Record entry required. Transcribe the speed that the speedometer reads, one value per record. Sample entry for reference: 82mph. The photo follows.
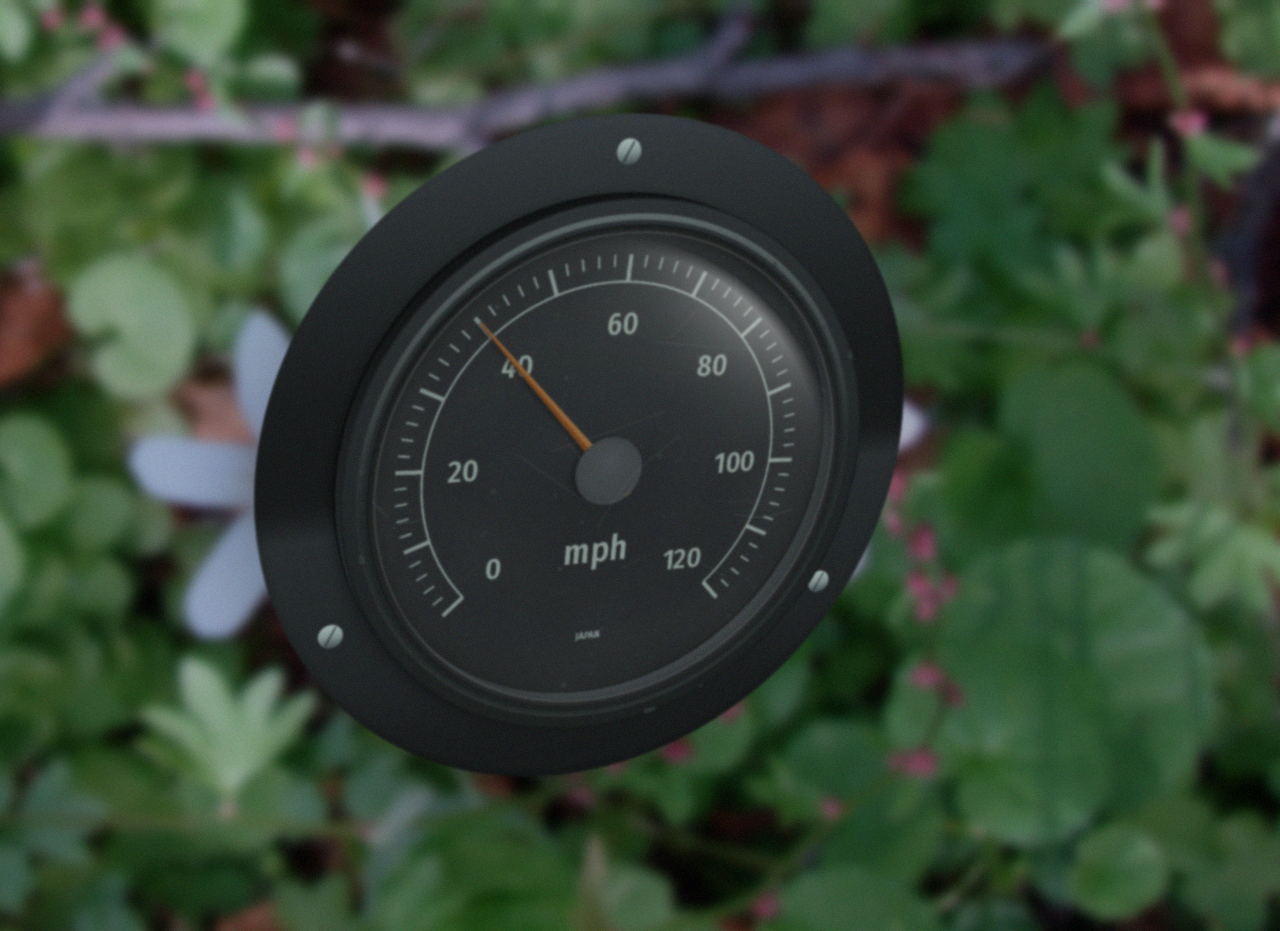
40mph
